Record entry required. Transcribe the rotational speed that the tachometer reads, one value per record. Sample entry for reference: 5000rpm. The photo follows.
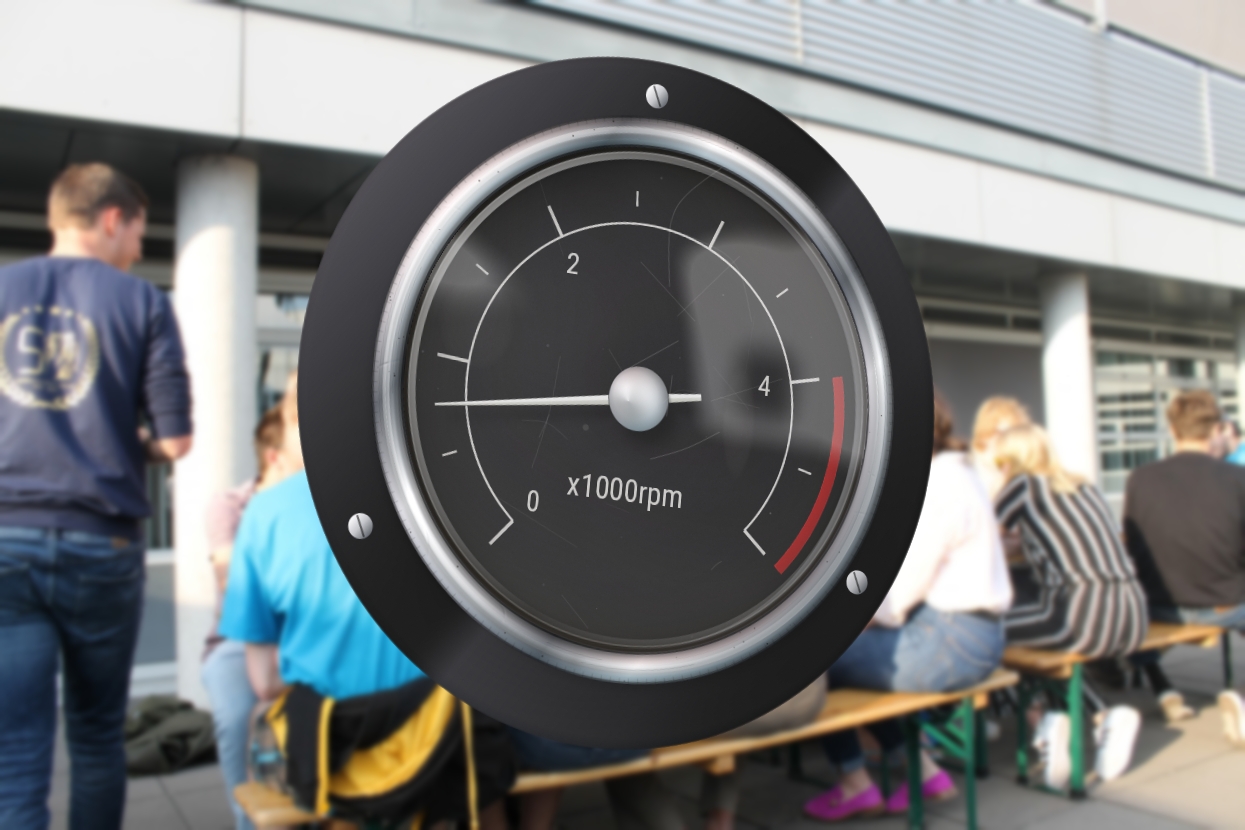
750rpm
